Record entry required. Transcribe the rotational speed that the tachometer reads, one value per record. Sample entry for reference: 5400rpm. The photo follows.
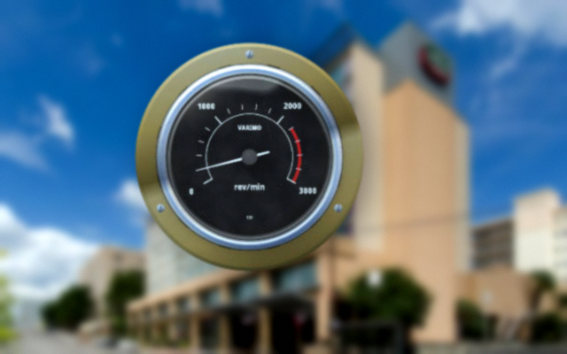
200rpm
